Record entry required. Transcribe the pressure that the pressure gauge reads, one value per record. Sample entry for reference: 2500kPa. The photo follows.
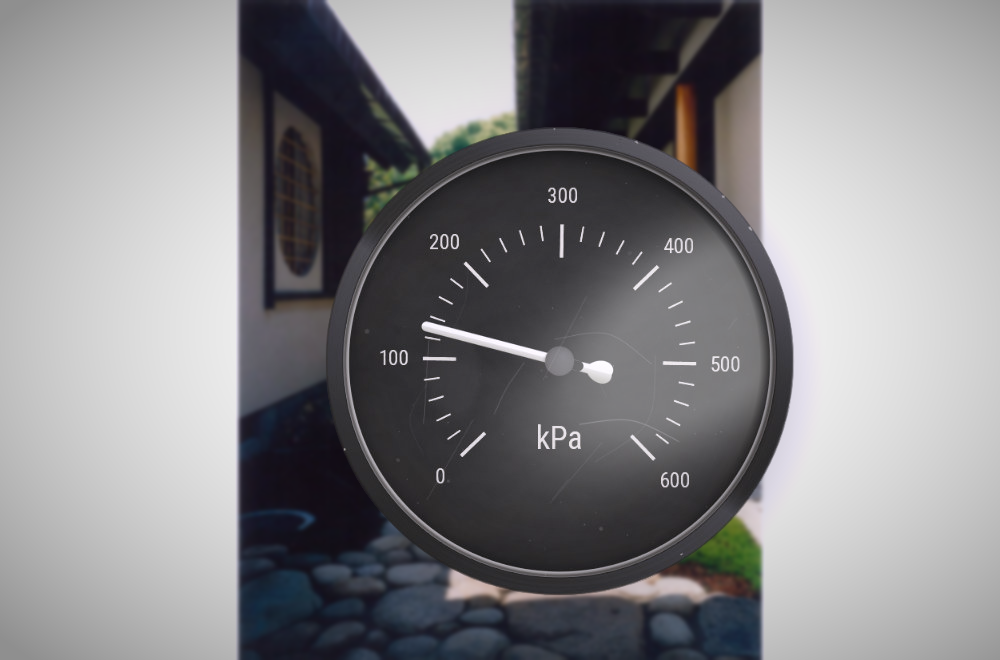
130kPa
